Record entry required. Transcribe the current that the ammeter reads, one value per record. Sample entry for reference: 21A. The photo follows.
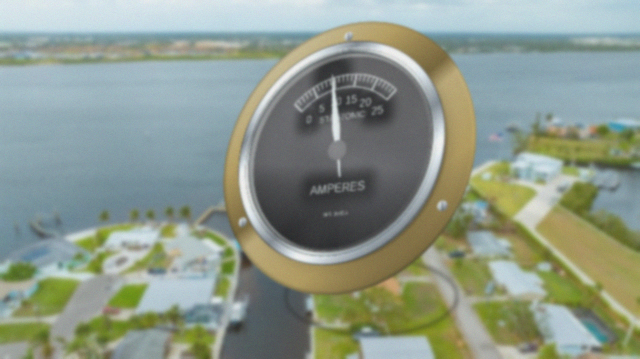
10A
